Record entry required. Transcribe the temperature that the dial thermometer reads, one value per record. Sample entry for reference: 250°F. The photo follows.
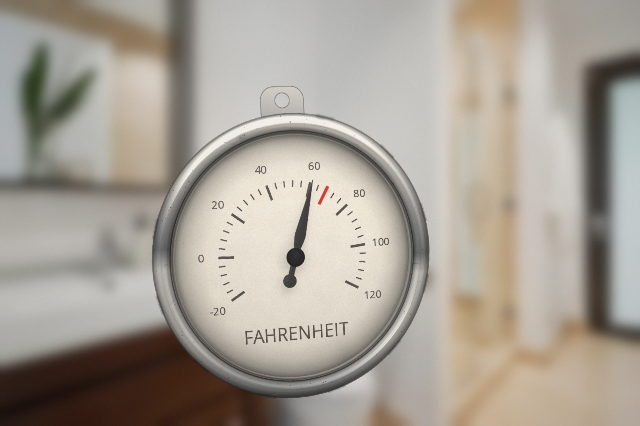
60°F
